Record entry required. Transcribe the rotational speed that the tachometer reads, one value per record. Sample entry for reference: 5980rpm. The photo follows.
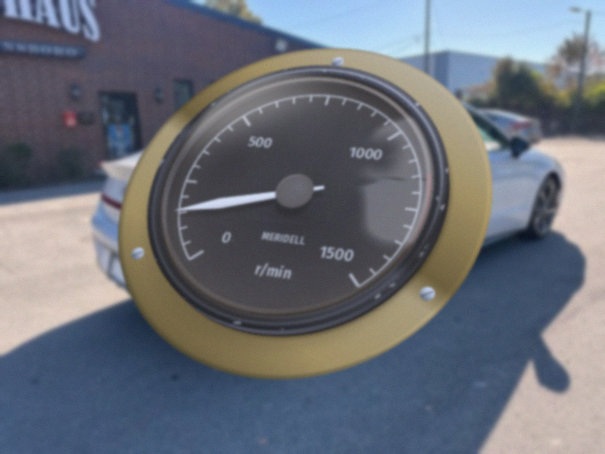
150rpm
